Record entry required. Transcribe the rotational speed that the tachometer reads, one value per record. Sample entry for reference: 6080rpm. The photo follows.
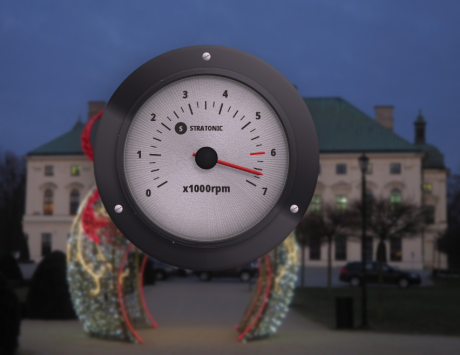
6625rpm
